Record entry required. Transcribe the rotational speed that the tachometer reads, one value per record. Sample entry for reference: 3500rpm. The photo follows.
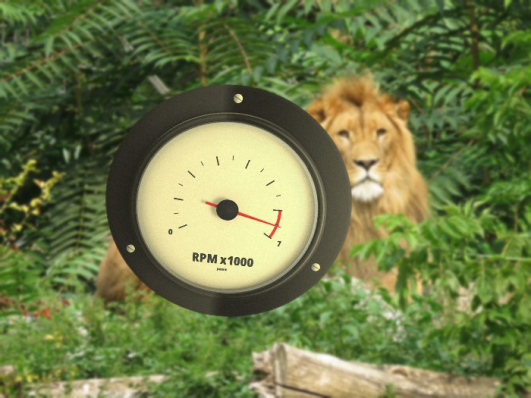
6500rpm
